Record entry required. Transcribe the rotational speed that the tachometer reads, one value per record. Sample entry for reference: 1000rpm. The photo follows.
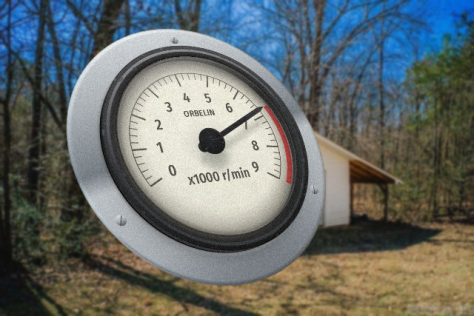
6800rpm
